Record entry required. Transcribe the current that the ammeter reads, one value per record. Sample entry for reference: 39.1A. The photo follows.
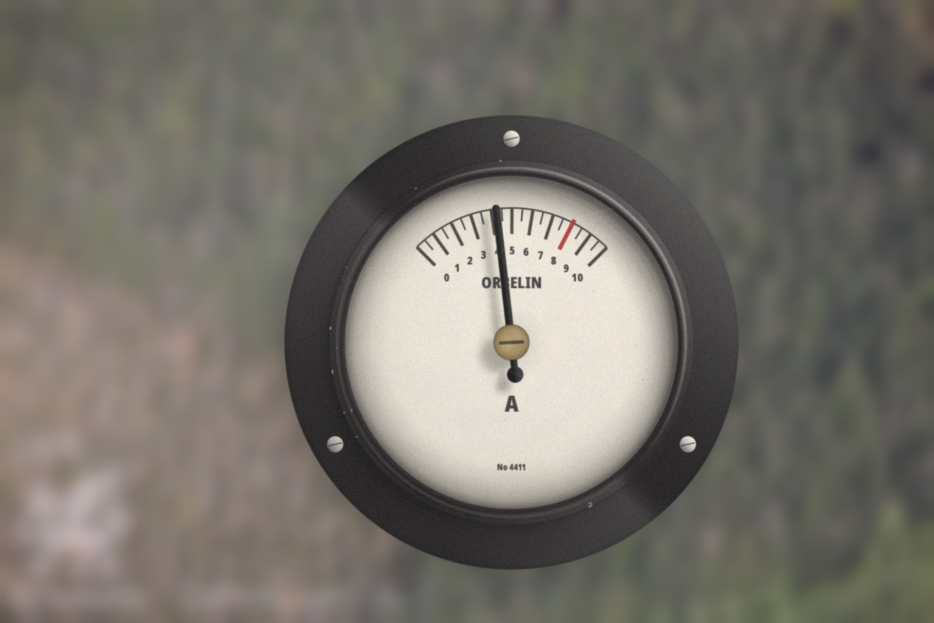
4.25A
